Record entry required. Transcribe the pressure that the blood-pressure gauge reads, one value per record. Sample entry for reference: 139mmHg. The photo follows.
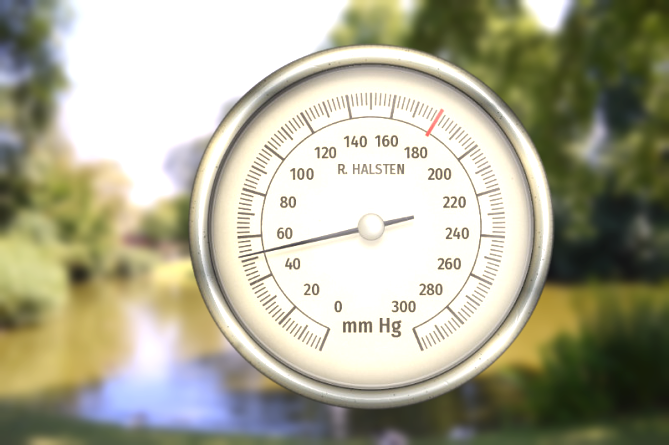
52mmHg
